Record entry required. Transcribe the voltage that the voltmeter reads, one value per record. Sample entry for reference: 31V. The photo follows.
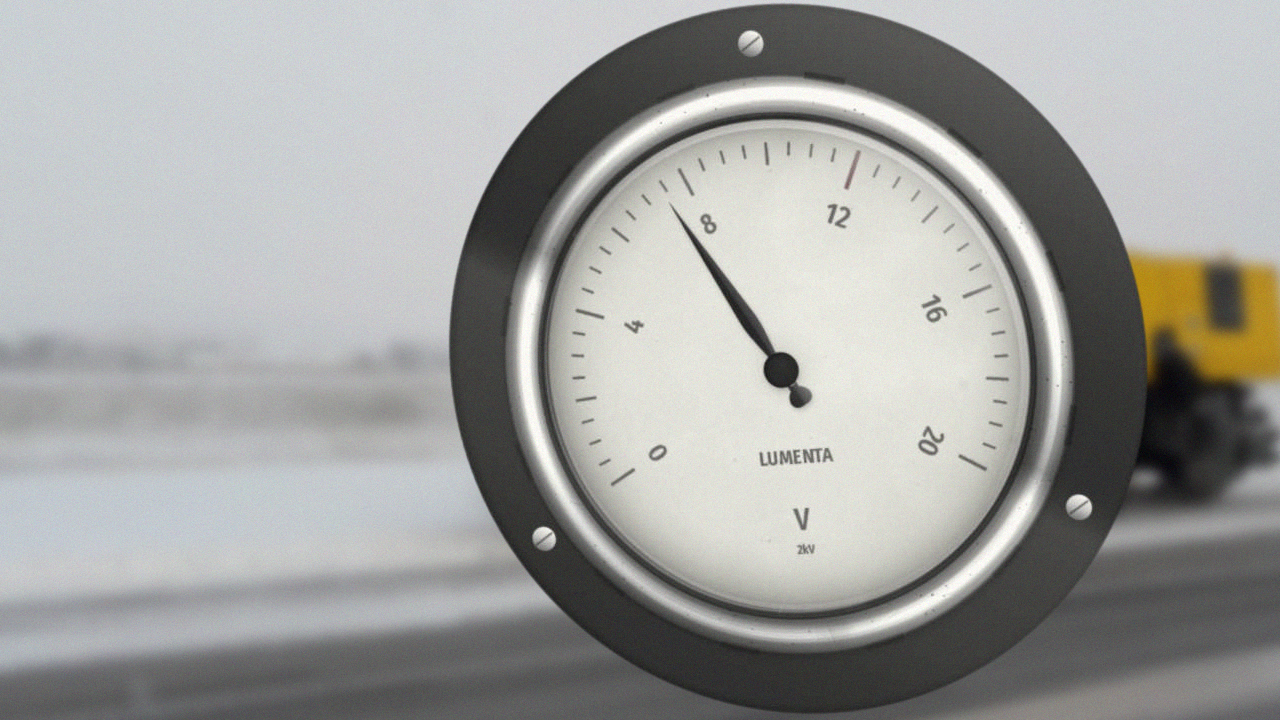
7.5V
